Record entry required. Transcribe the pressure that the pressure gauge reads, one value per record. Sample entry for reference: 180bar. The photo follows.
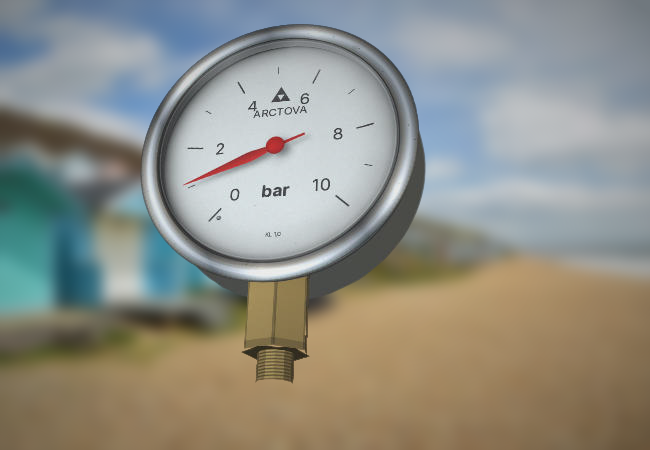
1bar
